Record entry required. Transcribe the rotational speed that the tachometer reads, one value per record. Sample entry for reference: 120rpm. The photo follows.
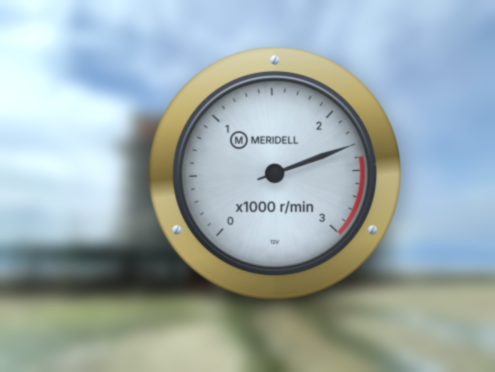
2300rpm
